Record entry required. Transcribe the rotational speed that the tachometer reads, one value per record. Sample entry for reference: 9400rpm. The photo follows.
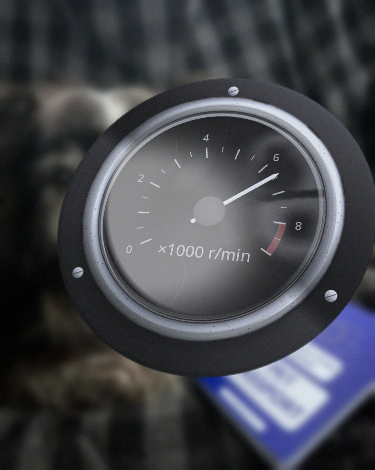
6500rpm
